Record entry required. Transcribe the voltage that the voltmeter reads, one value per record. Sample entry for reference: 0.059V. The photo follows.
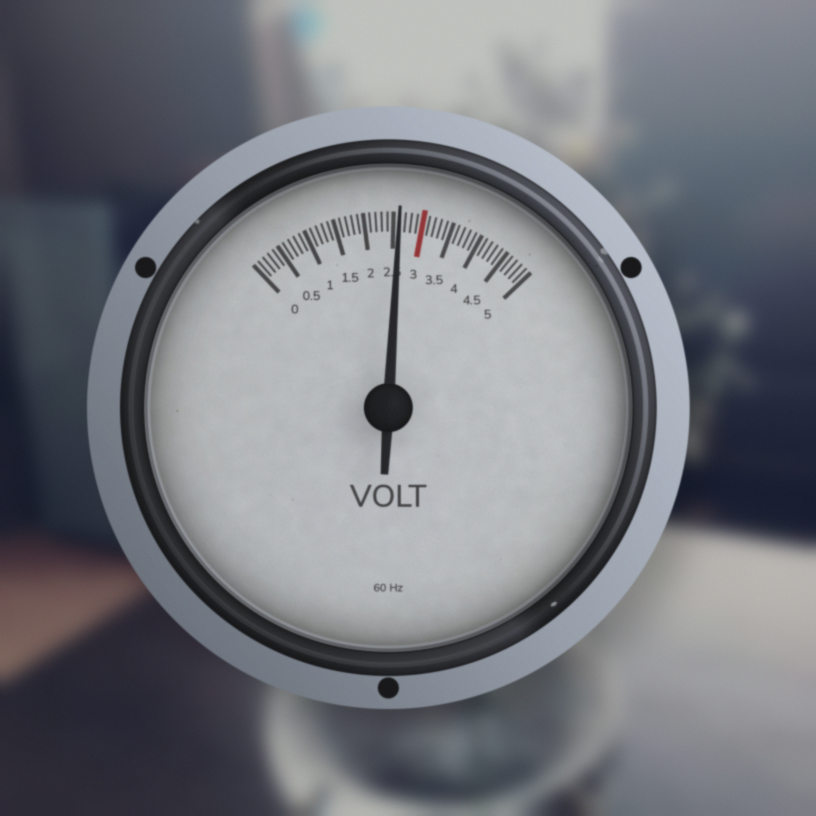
2.6V
